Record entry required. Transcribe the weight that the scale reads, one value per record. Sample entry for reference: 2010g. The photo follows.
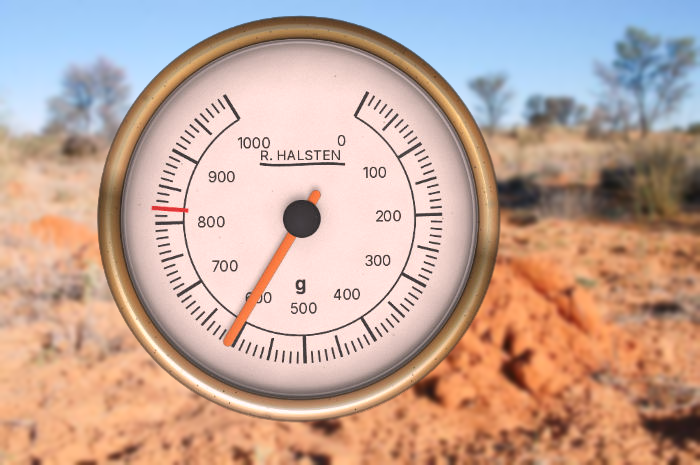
610g
